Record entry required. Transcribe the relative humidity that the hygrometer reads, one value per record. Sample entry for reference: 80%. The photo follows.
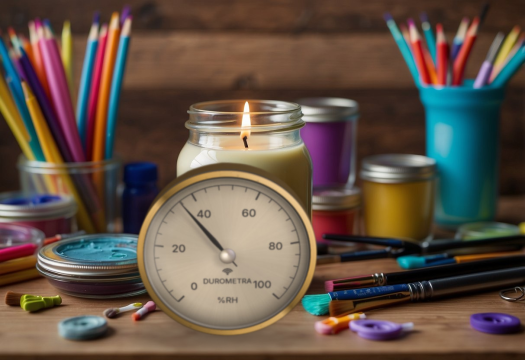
36%
